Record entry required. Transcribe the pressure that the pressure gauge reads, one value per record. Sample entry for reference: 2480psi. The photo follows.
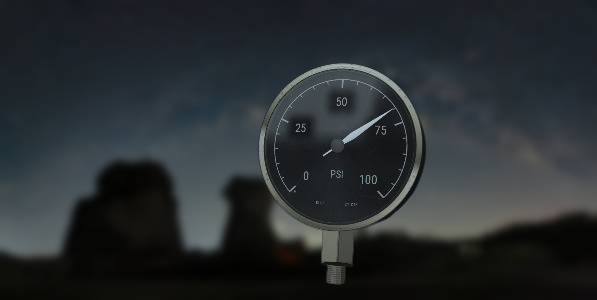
70psi
